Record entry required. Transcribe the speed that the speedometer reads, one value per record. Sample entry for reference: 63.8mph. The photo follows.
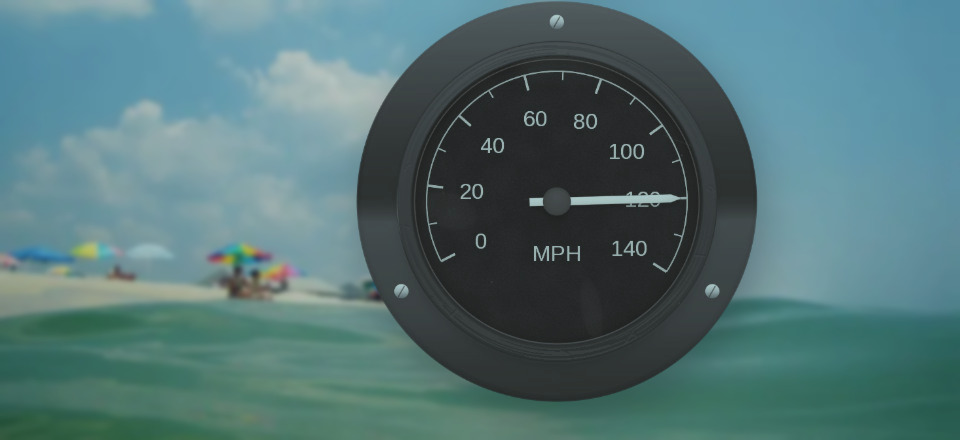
120mph
